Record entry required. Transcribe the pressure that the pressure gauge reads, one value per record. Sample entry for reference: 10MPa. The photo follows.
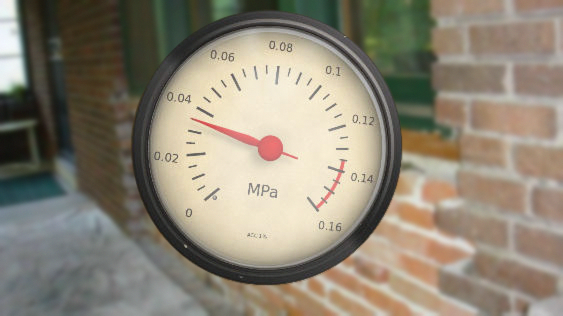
0.035MPa
